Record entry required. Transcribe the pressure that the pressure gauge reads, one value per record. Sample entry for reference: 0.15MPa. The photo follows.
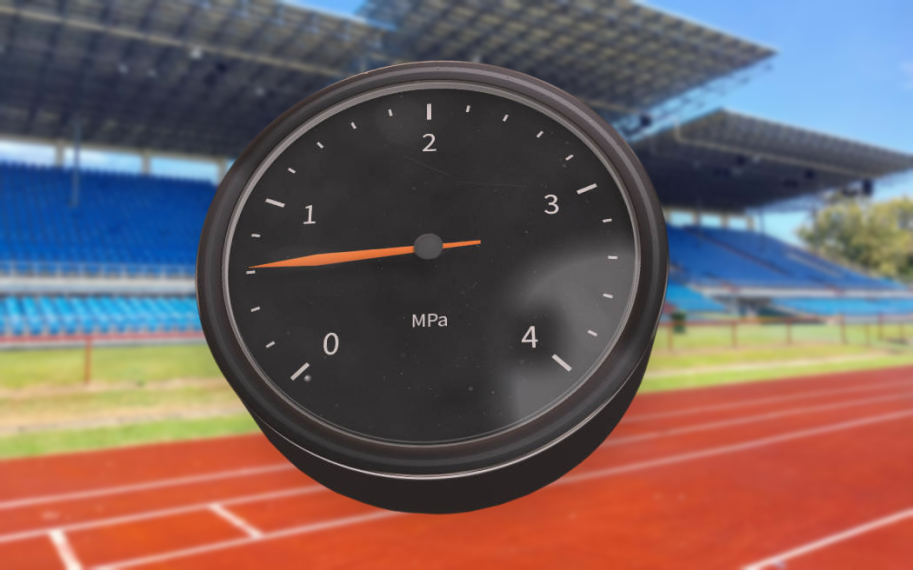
0.6MPa
